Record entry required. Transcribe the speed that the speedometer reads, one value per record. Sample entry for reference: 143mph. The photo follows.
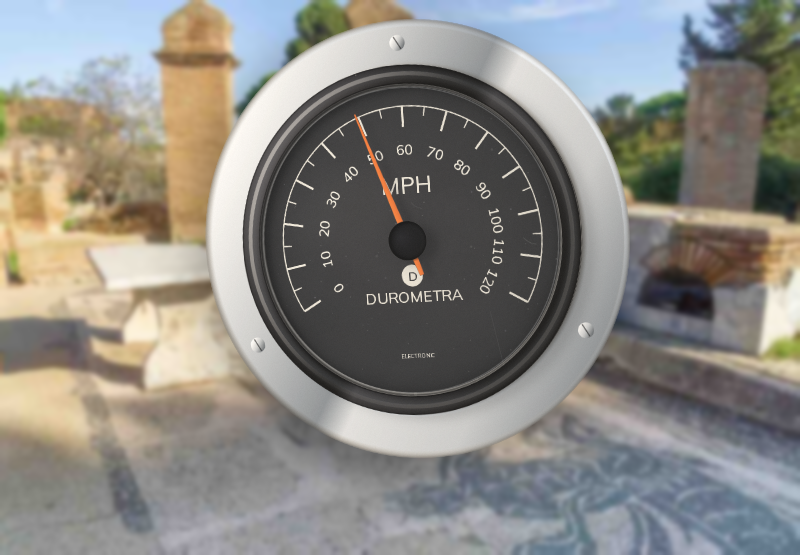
50mph
